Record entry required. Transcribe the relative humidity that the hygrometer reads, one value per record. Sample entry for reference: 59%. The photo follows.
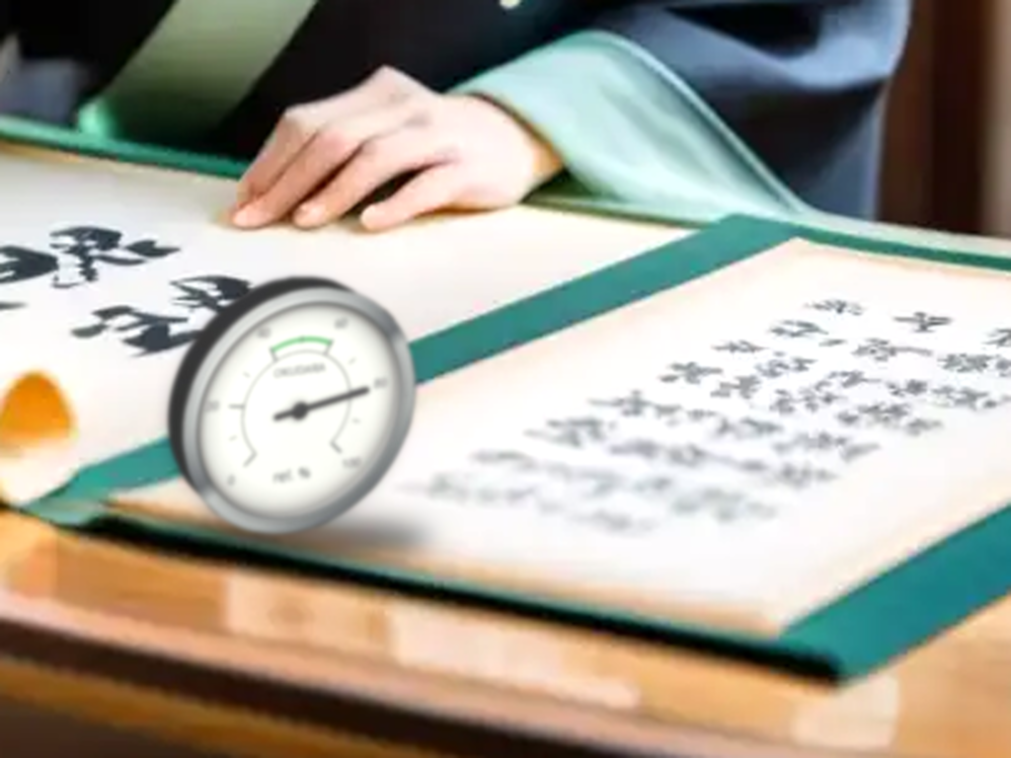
80%
